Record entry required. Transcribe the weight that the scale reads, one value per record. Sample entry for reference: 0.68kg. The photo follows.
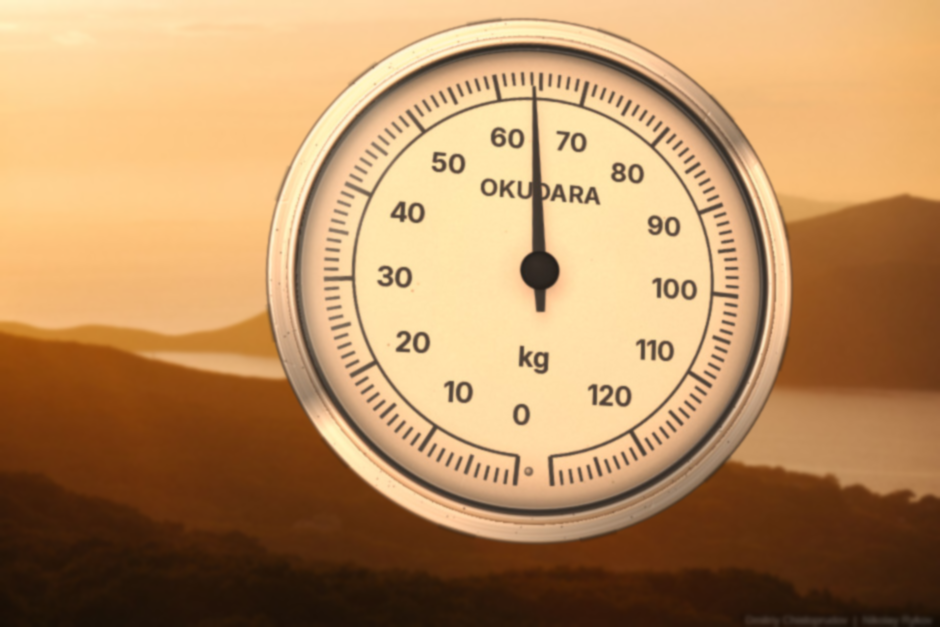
64kg
